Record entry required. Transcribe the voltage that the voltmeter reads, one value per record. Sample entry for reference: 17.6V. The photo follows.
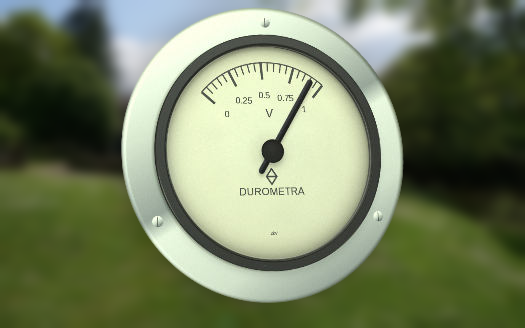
0.9V
